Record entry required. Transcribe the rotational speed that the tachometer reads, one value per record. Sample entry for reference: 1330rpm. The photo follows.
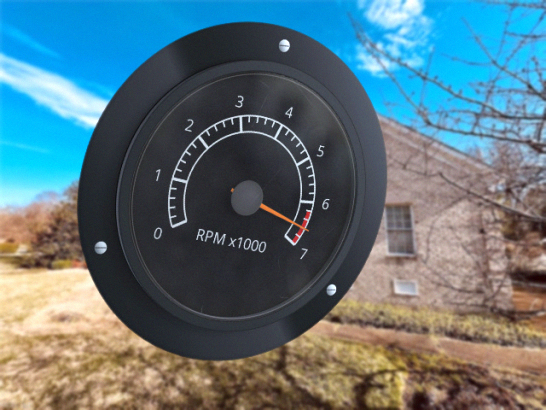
6600rpm
